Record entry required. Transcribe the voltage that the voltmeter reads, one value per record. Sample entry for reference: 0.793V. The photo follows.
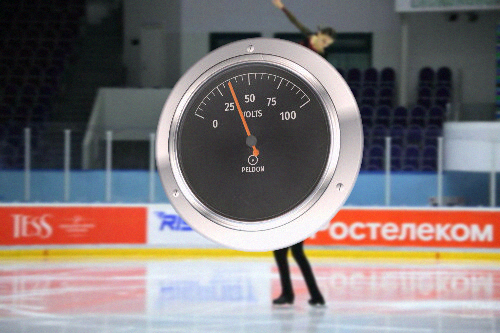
35V
